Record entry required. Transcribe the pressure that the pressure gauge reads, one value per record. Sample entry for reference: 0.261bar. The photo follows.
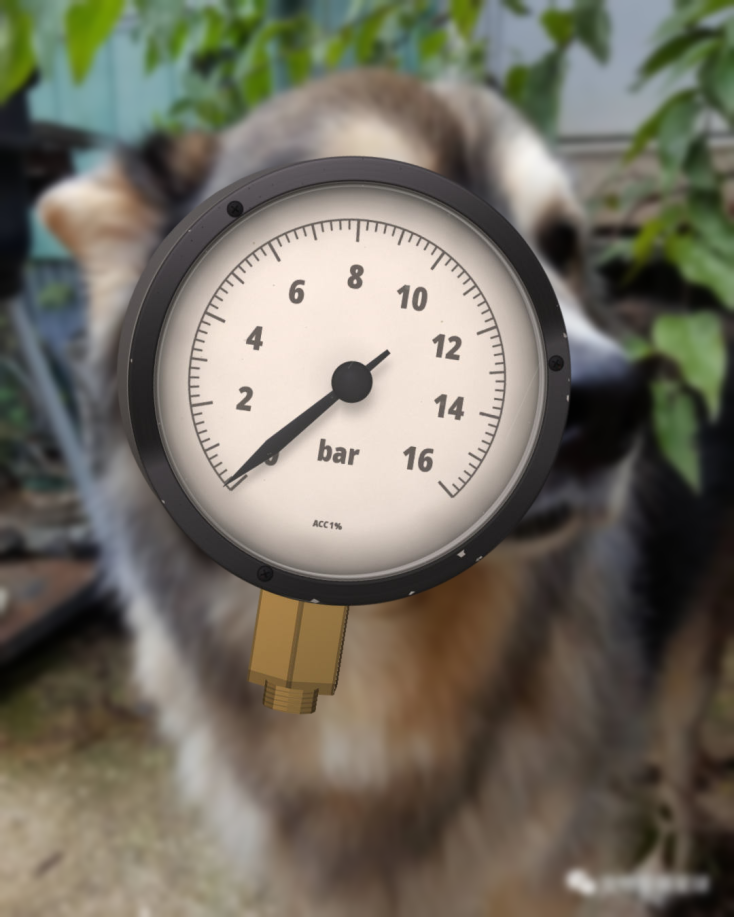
0.2bar
